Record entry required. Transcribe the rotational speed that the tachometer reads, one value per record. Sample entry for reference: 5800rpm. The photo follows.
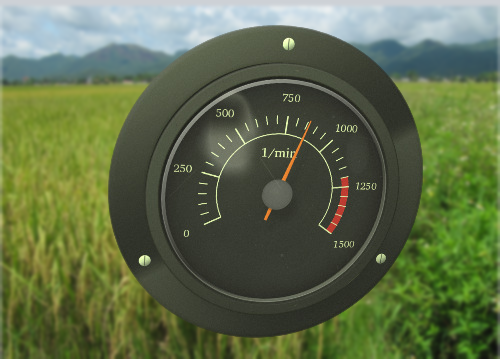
850rpm
